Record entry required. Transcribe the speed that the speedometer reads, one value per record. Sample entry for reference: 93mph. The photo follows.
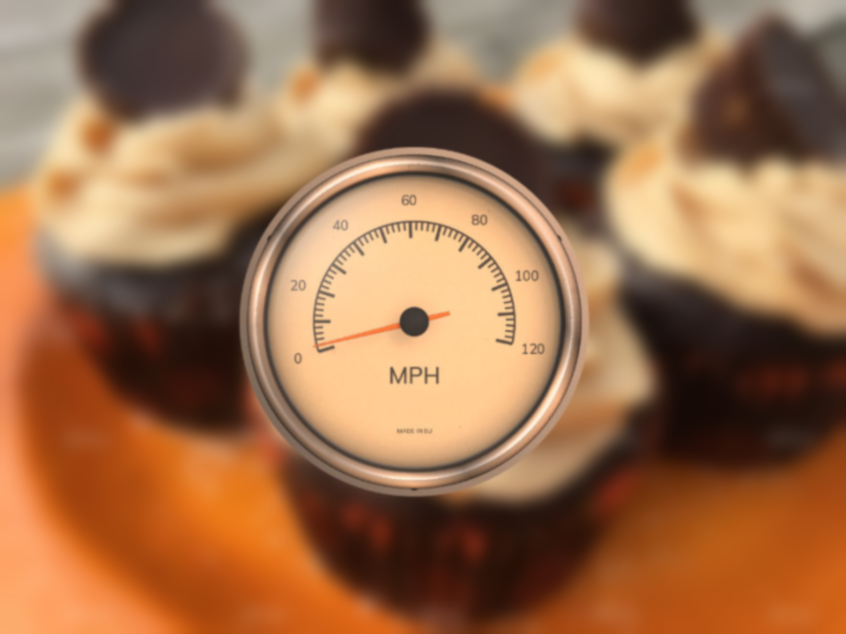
2mph
